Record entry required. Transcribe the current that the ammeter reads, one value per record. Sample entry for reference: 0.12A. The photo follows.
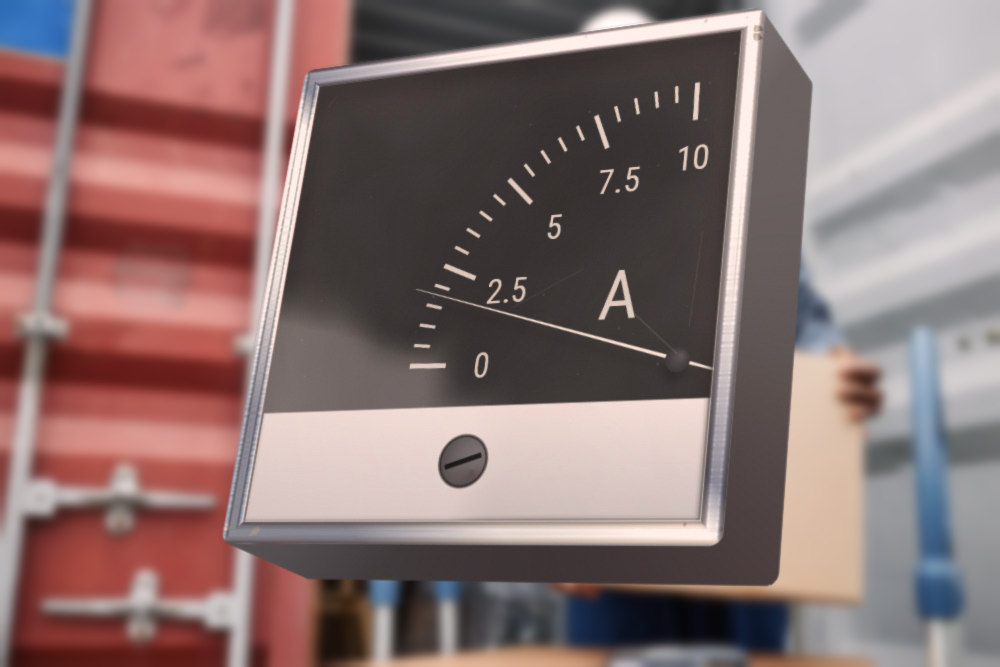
1.75A
